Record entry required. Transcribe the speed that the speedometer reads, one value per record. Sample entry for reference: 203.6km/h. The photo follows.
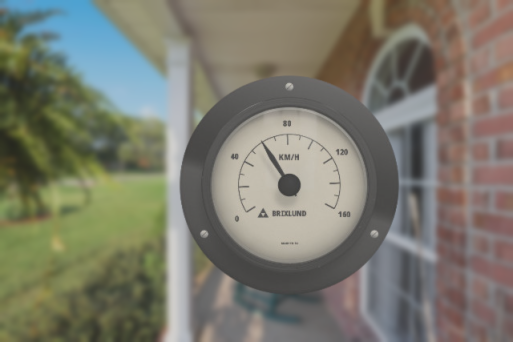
60km/h
